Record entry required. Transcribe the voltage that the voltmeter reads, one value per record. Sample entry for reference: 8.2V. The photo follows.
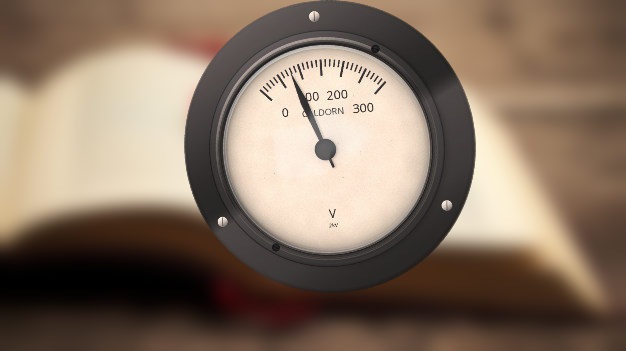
80V
